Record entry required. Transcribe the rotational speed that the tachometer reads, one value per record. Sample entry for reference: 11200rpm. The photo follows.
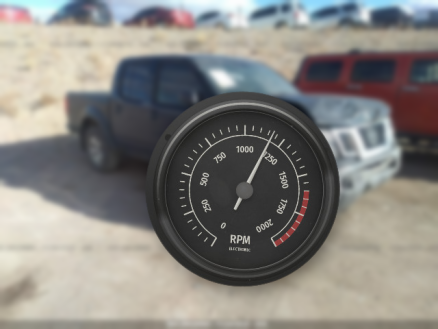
1175rpm
